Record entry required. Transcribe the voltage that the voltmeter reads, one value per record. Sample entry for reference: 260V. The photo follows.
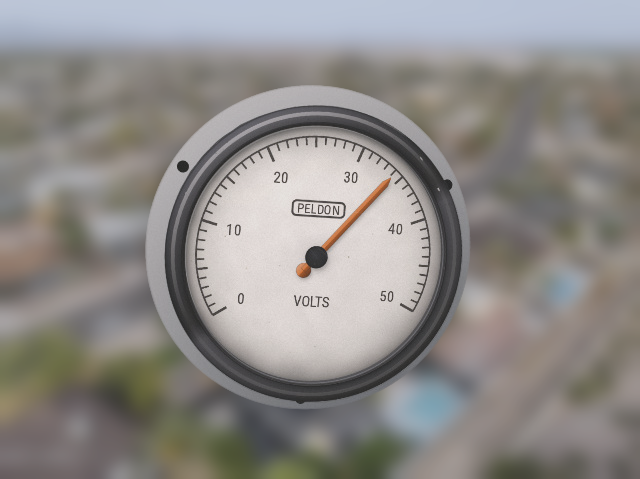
34V
